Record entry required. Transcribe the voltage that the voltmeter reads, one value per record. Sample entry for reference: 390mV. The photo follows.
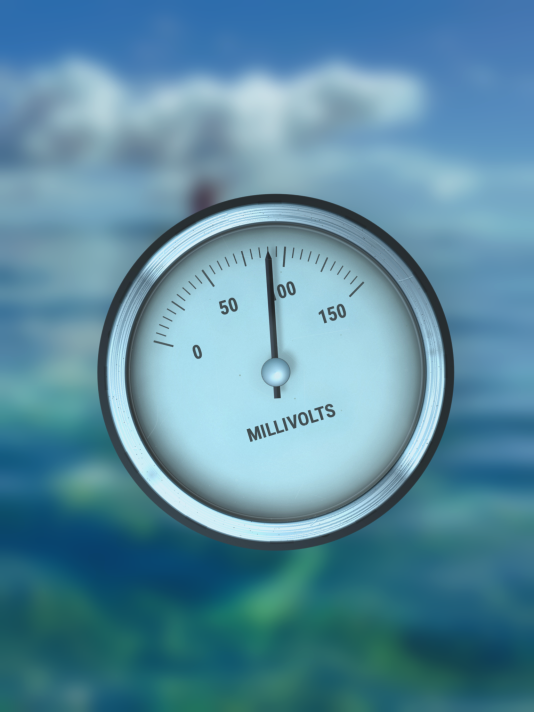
90mV
